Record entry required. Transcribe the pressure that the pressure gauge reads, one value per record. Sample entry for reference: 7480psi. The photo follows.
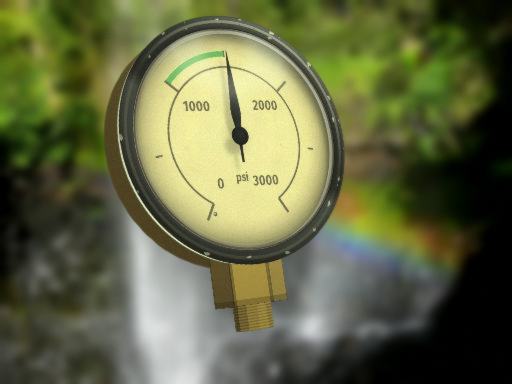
1500psi
